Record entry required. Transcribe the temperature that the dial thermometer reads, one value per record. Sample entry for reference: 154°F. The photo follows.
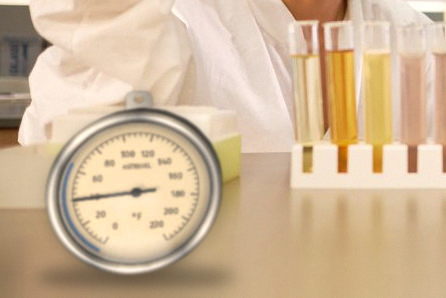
40°F
